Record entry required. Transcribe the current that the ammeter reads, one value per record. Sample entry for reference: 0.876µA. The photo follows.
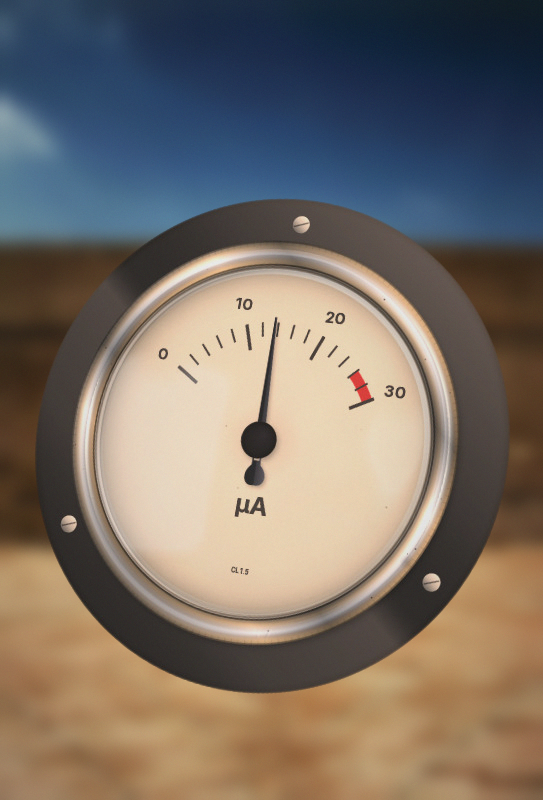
14µA
